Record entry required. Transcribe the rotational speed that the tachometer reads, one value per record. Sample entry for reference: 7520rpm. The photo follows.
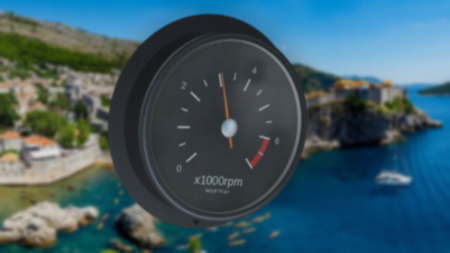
3000rpm
